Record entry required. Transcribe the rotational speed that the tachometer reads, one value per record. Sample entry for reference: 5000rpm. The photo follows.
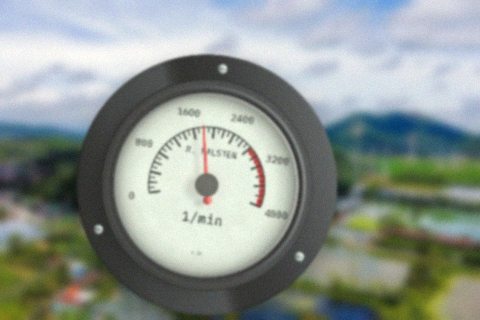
1800rpm
